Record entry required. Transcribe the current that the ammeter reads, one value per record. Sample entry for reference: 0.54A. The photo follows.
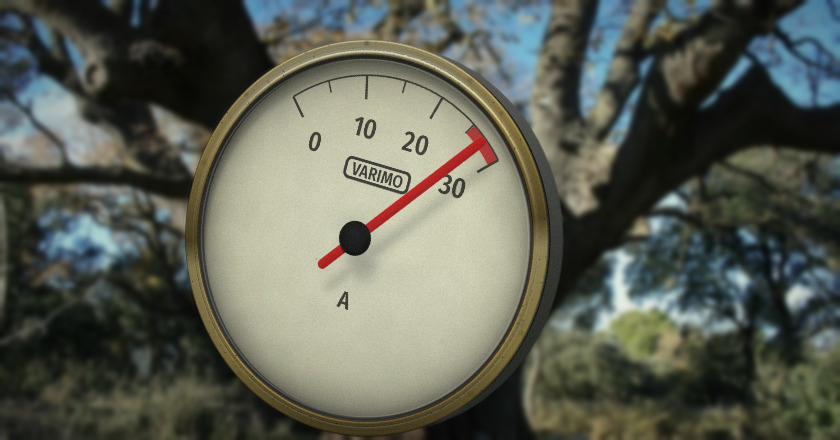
27.5A
